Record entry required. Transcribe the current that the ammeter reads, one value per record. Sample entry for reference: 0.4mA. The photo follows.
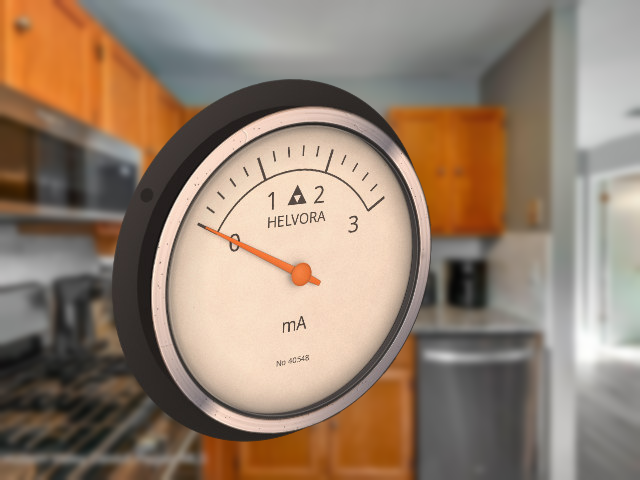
0mA
